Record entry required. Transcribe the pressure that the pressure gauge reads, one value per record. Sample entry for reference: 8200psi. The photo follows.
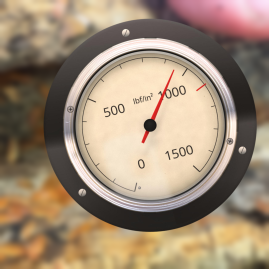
950psi
